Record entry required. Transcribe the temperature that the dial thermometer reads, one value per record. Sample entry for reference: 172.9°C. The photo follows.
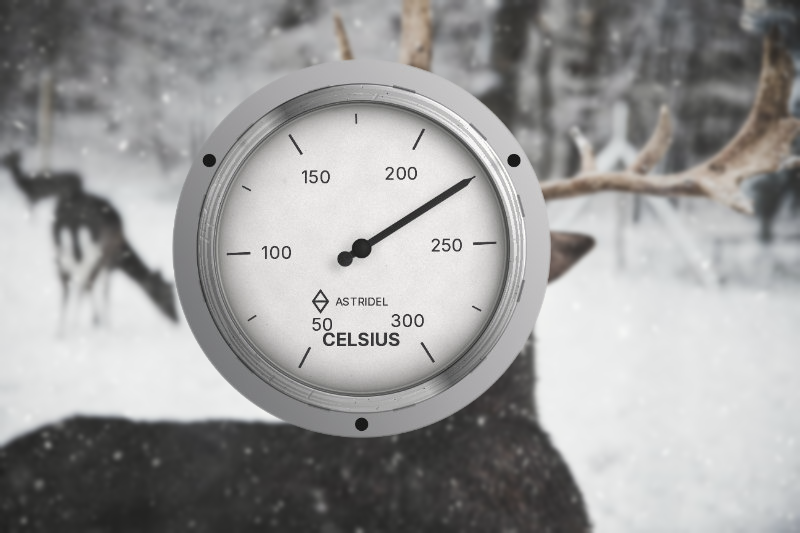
225°C
